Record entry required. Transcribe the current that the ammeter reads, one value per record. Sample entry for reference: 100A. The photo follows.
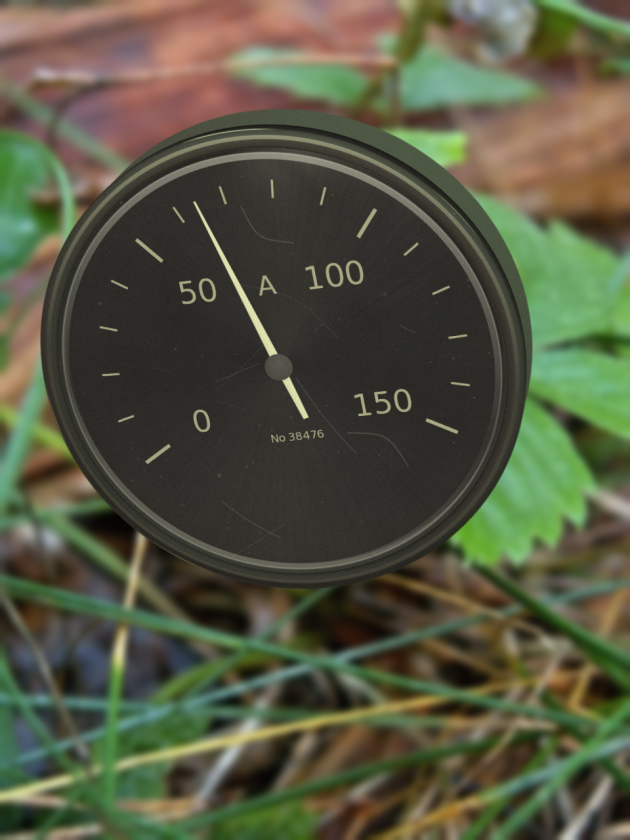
65A
